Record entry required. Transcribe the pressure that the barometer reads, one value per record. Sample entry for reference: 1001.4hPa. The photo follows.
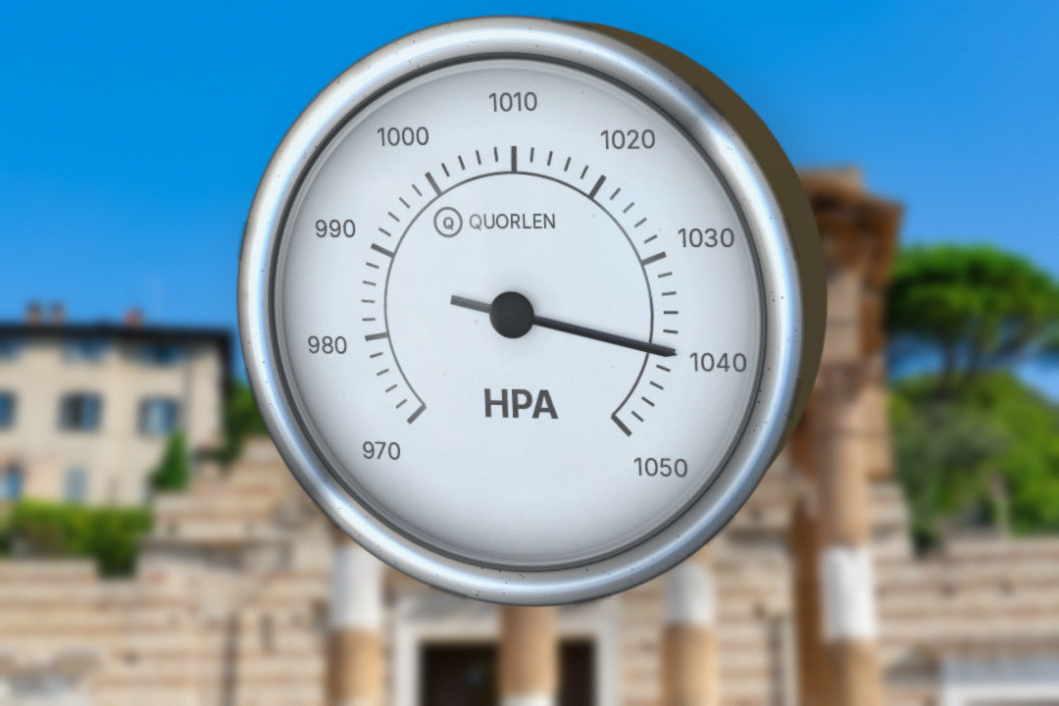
1040hPa
